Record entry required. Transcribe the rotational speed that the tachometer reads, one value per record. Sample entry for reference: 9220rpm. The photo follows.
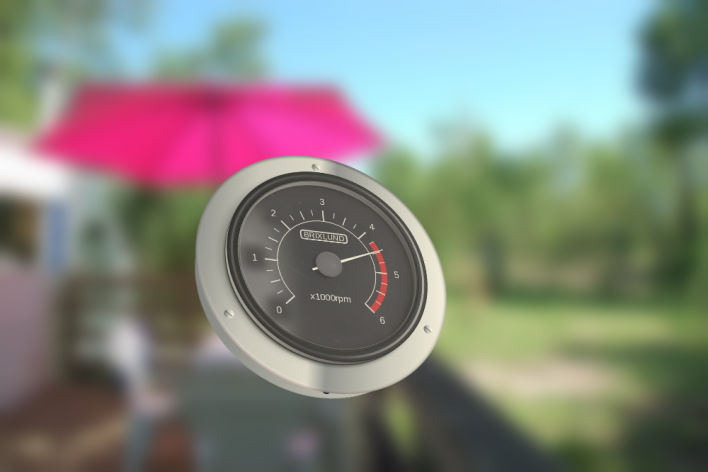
4500rpm
